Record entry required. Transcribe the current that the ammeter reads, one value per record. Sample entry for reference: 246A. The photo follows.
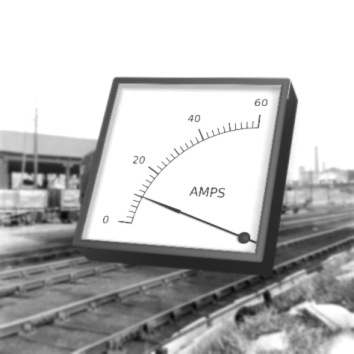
10A
